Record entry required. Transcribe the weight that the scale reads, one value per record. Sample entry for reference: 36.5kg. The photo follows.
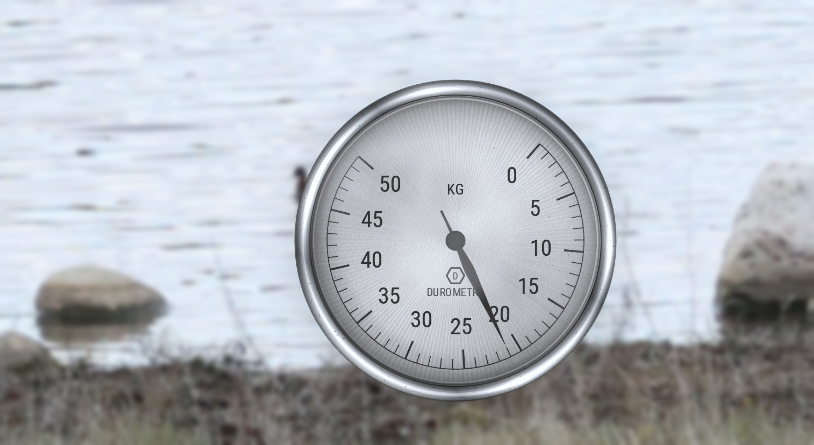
21kg
